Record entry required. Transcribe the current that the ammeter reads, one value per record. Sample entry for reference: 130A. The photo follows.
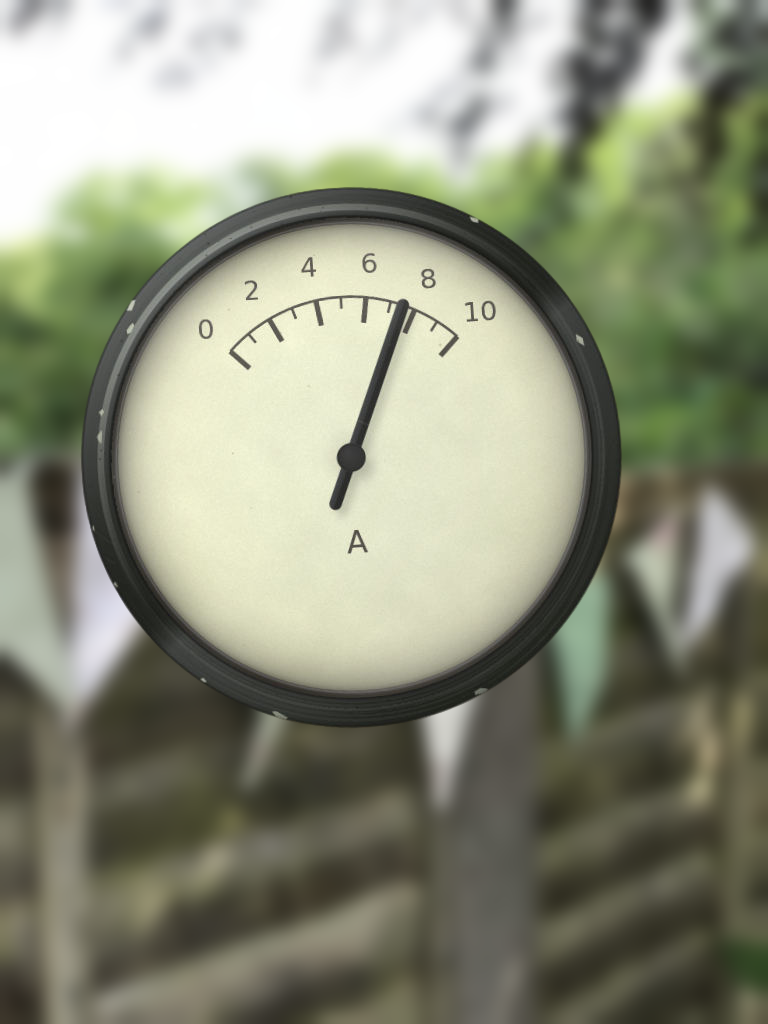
7.5A
